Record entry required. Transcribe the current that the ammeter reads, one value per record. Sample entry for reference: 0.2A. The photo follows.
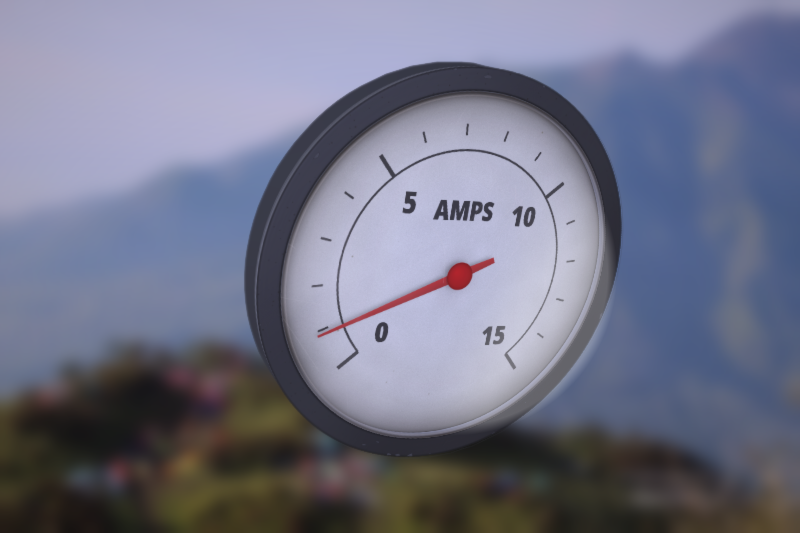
1A
